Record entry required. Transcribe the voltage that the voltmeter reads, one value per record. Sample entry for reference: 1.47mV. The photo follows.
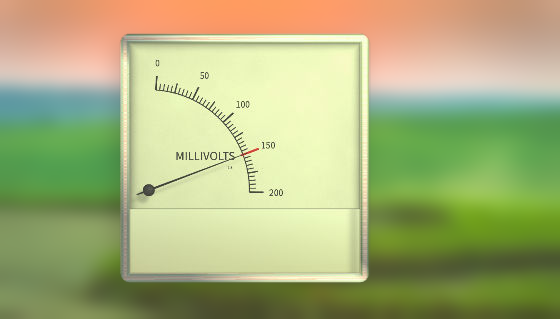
150mV
